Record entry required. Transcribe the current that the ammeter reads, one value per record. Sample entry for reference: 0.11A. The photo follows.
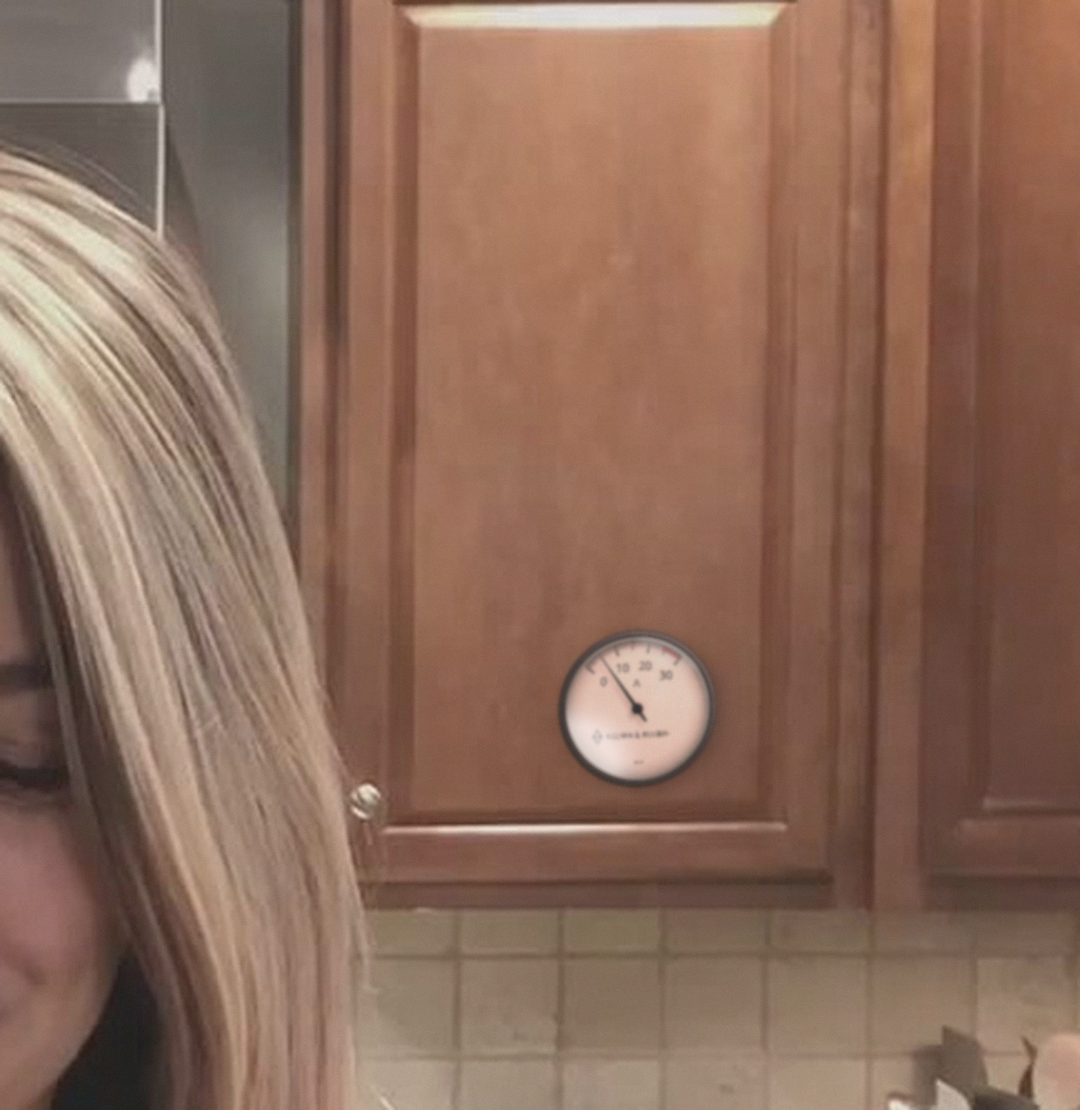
5A
